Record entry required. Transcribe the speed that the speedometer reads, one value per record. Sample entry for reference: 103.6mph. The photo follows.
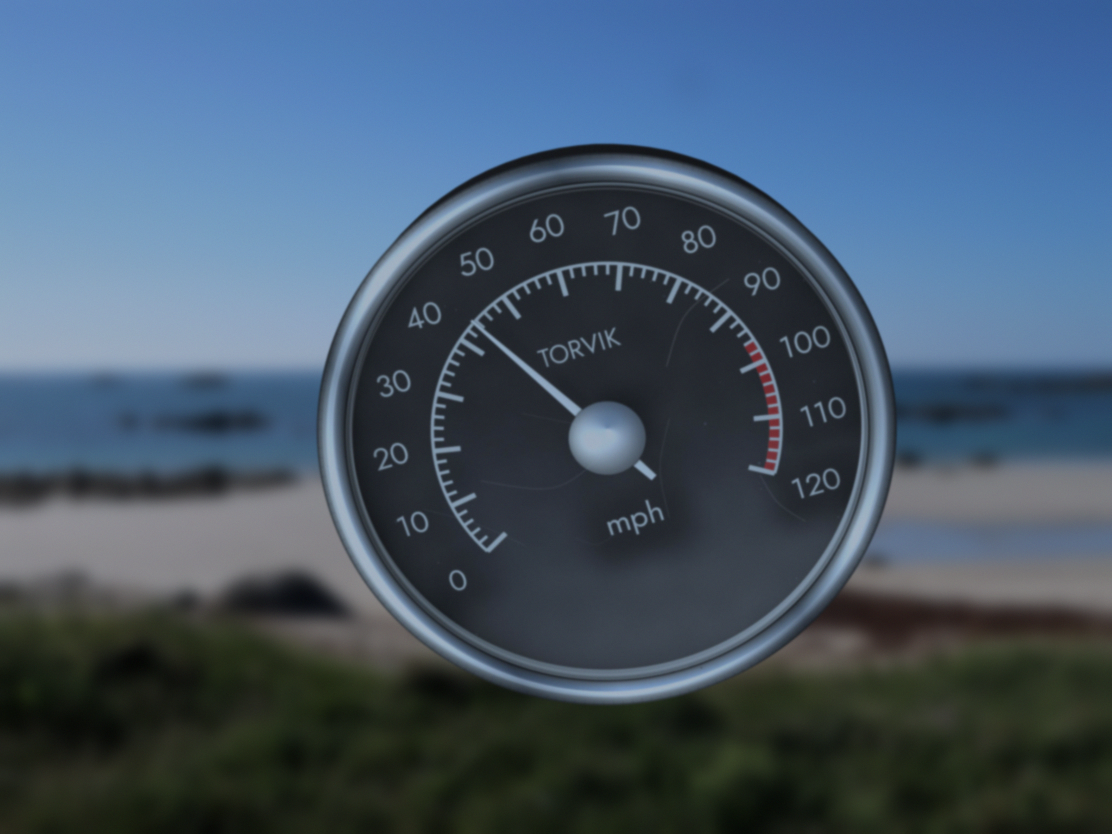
44mph
